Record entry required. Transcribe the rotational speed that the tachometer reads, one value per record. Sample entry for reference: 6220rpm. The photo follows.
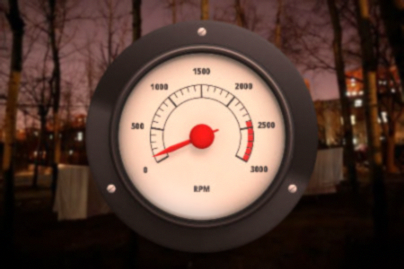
100rpm
